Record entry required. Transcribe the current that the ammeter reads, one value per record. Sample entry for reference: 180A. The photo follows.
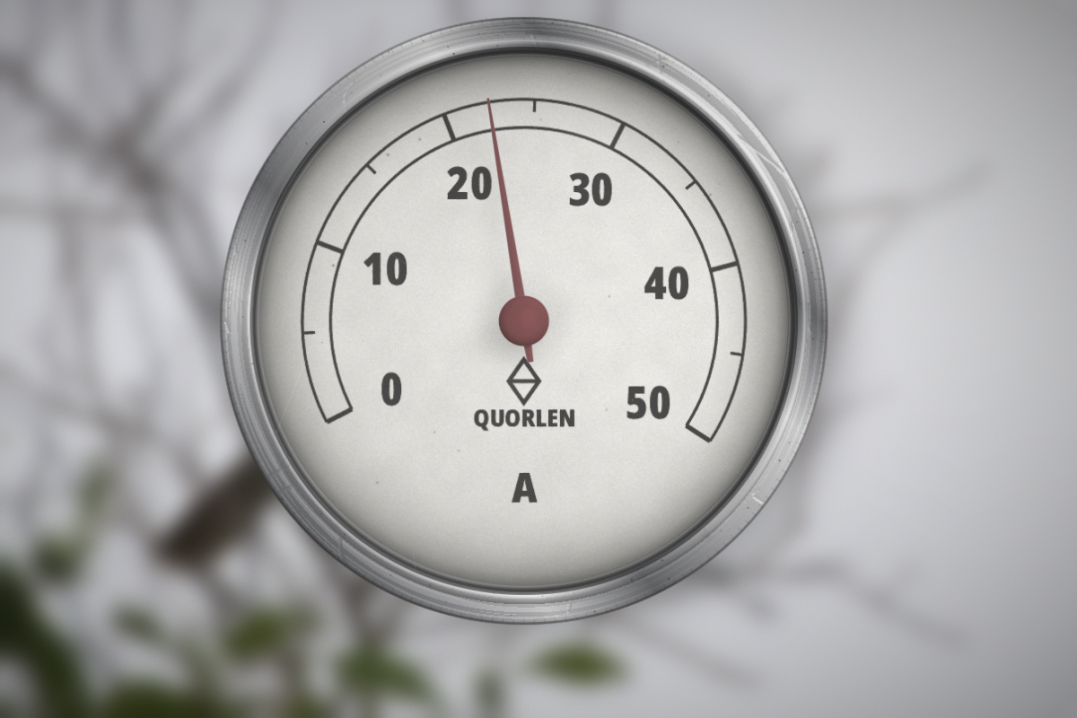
22.5A
